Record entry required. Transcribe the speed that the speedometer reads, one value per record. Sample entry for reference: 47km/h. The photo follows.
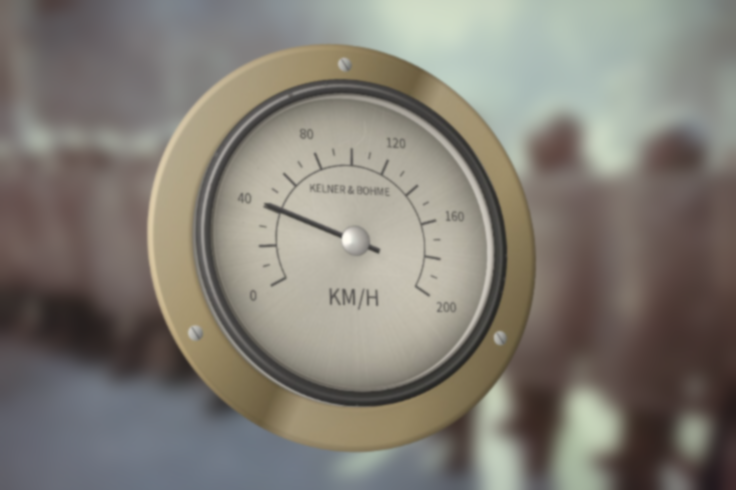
40km/h
